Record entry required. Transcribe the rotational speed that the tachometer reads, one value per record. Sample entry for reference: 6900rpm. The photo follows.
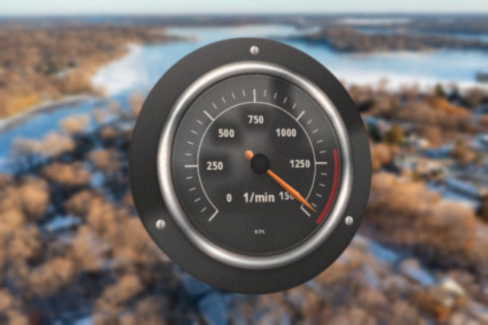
1475rpm
